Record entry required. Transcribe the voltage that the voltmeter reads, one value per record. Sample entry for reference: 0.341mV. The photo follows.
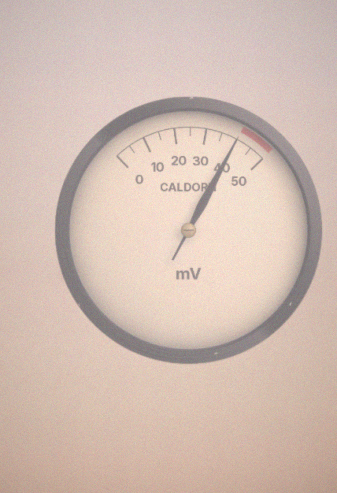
40mV
